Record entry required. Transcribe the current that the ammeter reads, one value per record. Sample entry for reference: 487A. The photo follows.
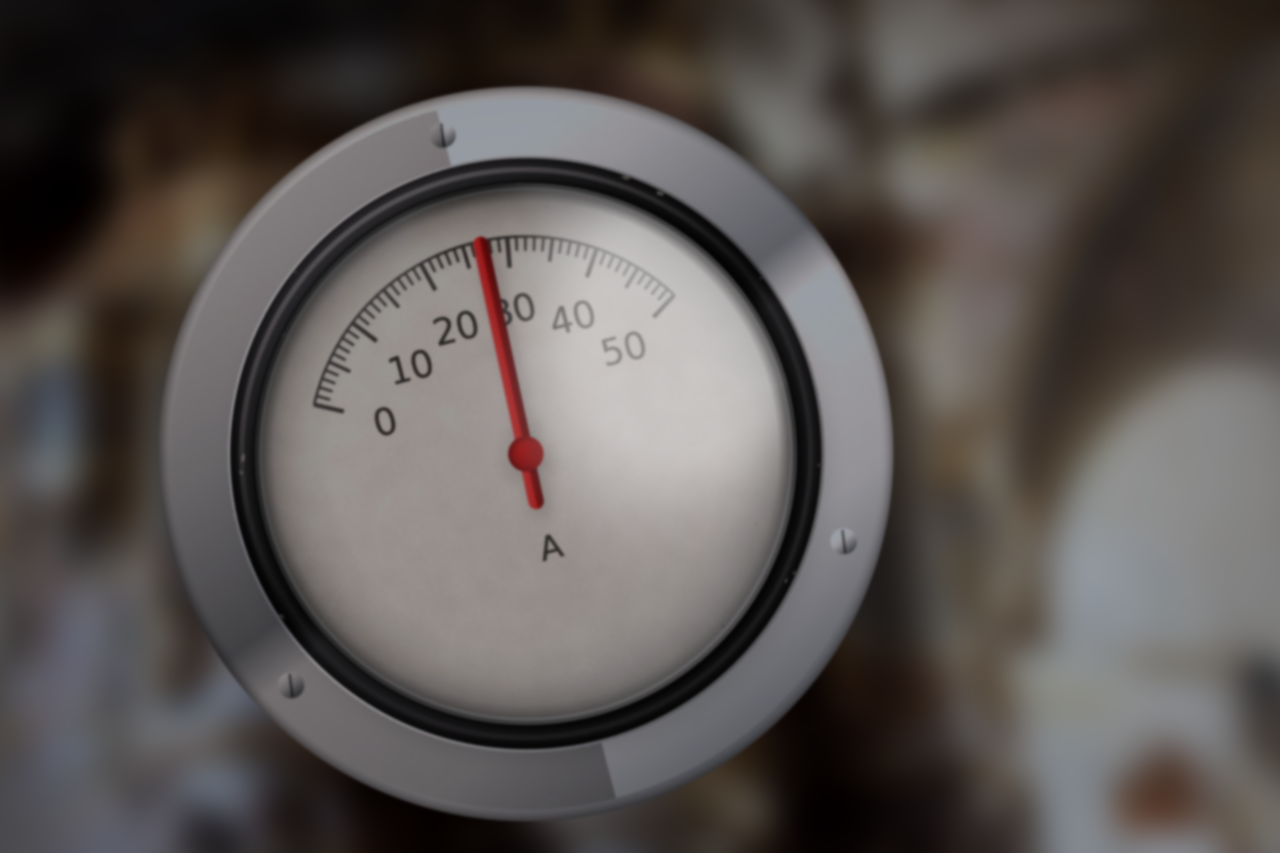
27A
